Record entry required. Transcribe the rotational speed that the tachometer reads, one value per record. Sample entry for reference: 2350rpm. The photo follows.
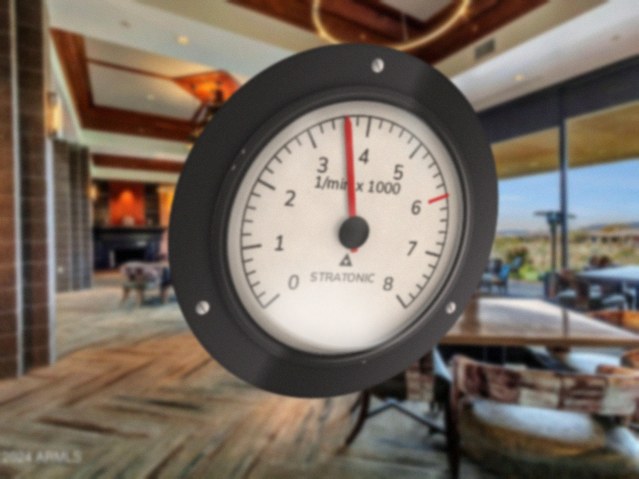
3600rpm
